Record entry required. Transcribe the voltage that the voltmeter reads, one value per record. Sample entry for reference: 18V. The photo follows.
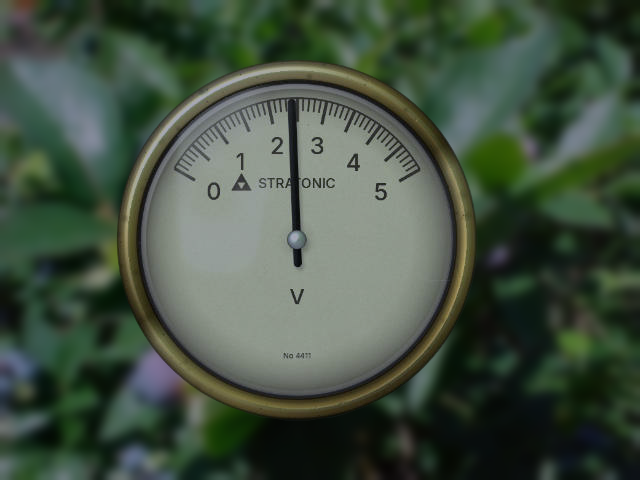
2.4V
